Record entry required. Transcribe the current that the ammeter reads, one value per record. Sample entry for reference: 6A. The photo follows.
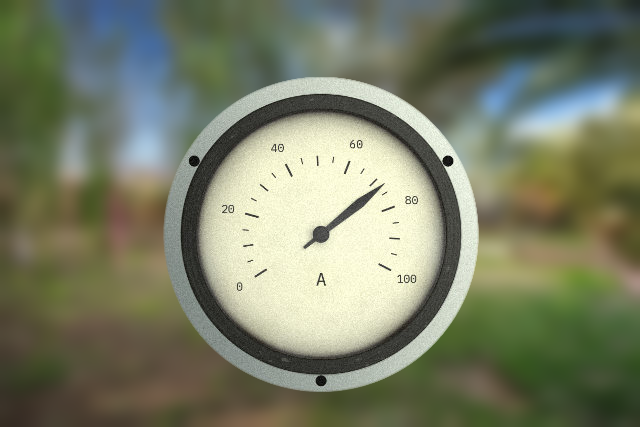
72.5A
